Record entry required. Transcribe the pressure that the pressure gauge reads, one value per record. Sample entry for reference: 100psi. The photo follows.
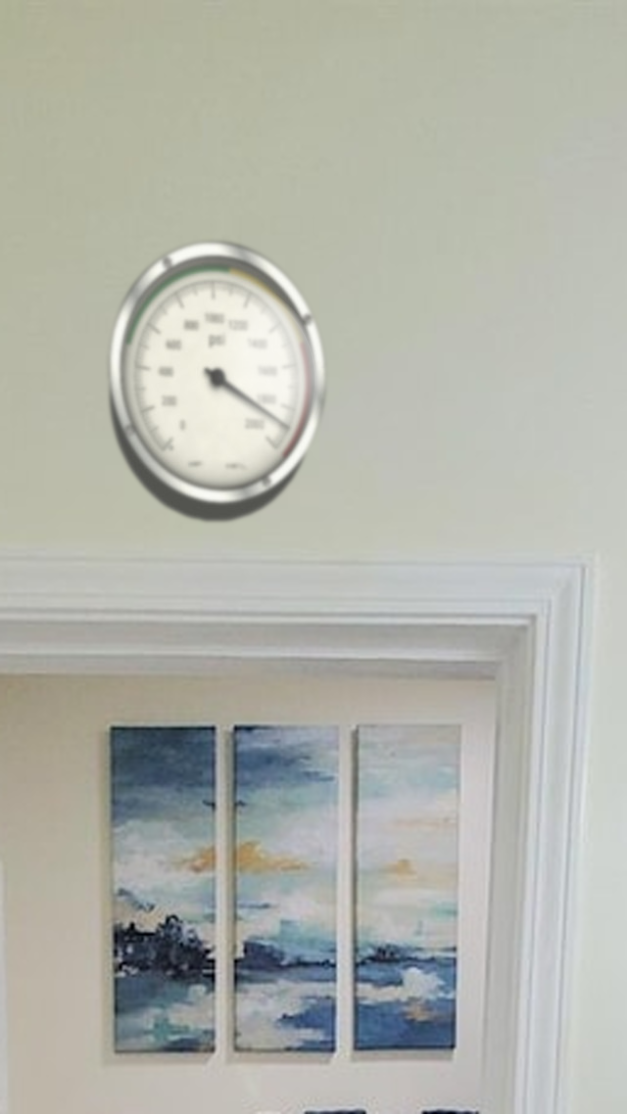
1900psi
